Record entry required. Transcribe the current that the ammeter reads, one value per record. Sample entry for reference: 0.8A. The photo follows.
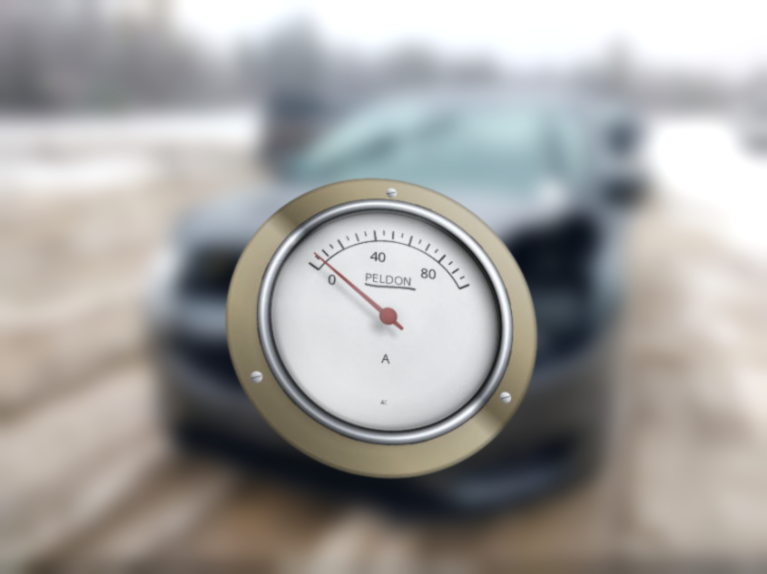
5A
